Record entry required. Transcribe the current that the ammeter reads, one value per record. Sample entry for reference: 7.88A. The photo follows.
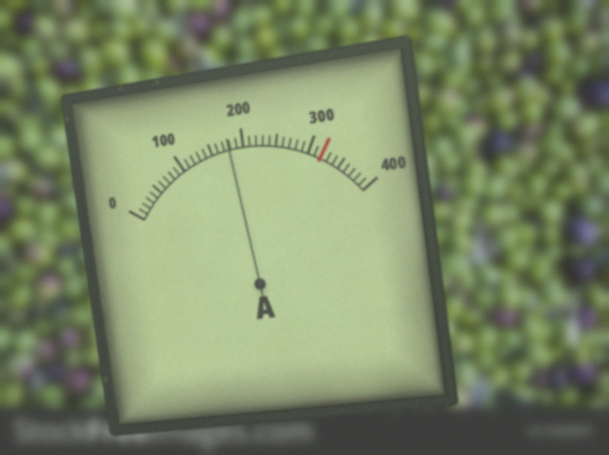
180A
